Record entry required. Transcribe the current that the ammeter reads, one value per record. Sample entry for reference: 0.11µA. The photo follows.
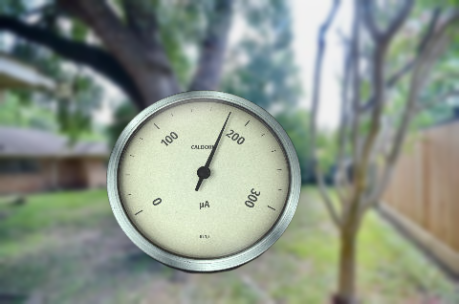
180µA
